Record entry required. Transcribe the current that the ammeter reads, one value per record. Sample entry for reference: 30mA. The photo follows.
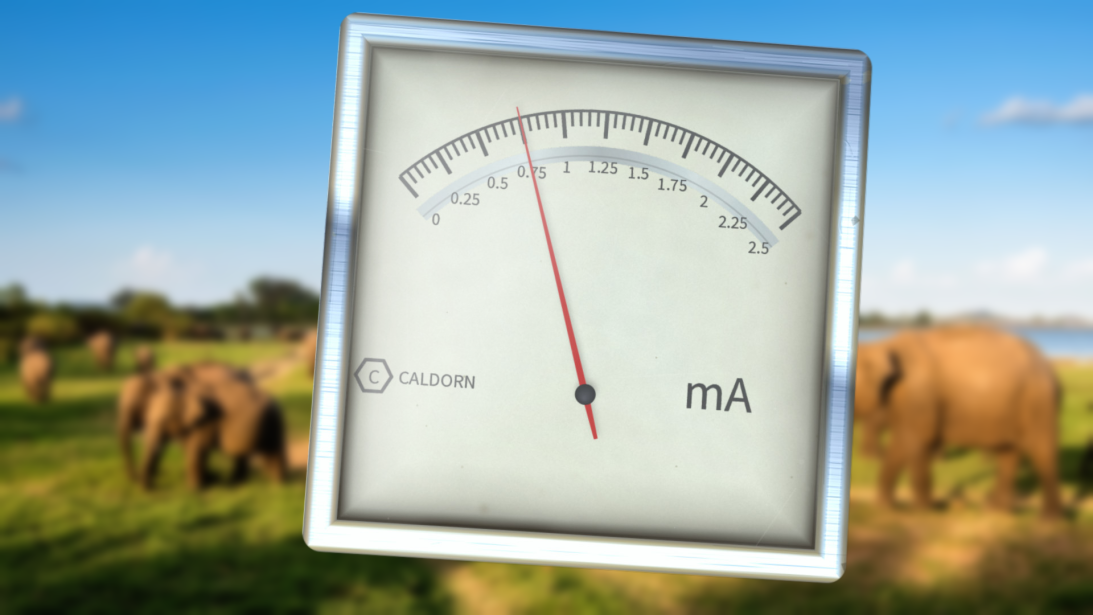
0.75mA
